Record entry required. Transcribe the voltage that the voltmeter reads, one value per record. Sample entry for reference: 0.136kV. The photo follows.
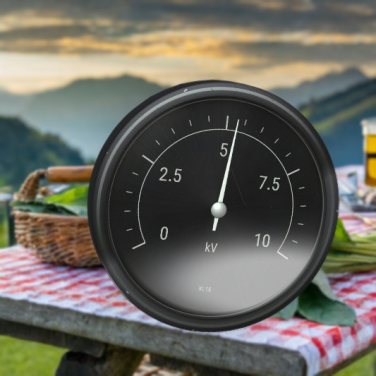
5.25kV
